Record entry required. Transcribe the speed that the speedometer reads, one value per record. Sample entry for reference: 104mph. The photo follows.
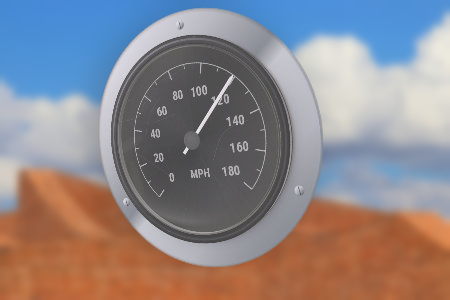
120mph
